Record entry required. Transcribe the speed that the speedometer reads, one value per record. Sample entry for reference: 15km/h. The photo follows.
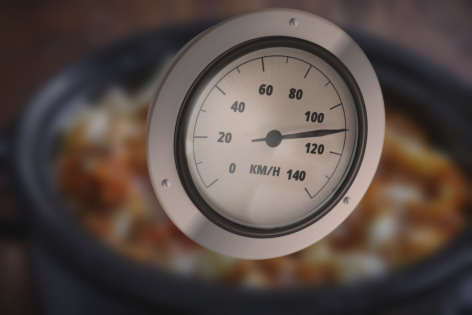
110km/h
